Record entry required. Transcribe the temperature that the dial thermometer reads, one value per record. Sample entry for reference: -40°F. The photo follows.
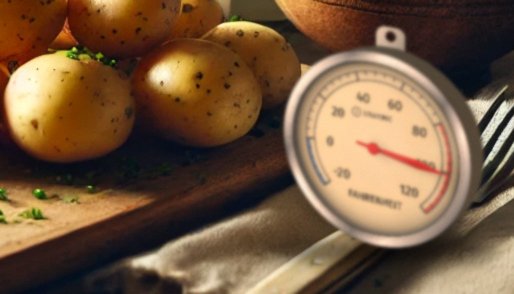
100°F
